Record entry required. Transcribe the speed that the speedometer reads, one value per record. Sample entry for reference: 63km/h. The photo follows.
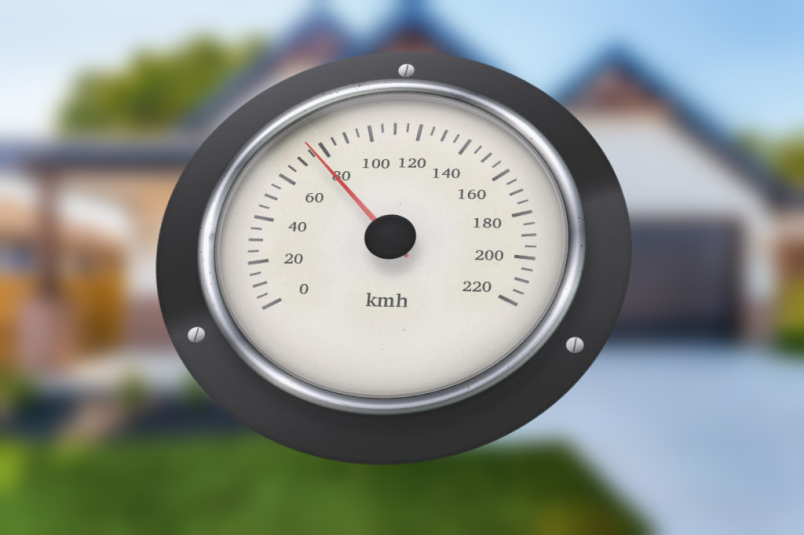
75km/h
